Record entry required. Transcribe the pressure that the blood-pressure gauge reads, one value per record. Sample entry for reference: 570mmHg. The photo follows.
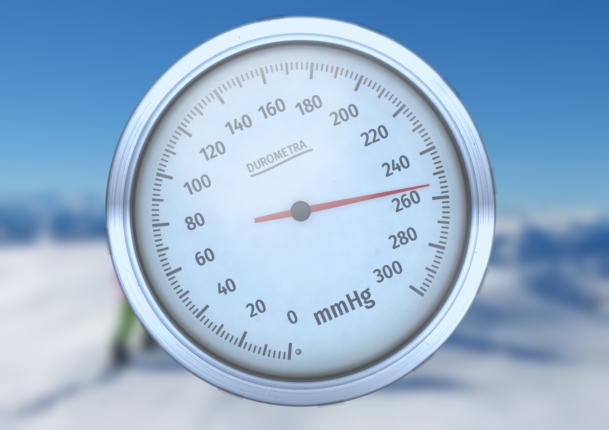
254mmHg
